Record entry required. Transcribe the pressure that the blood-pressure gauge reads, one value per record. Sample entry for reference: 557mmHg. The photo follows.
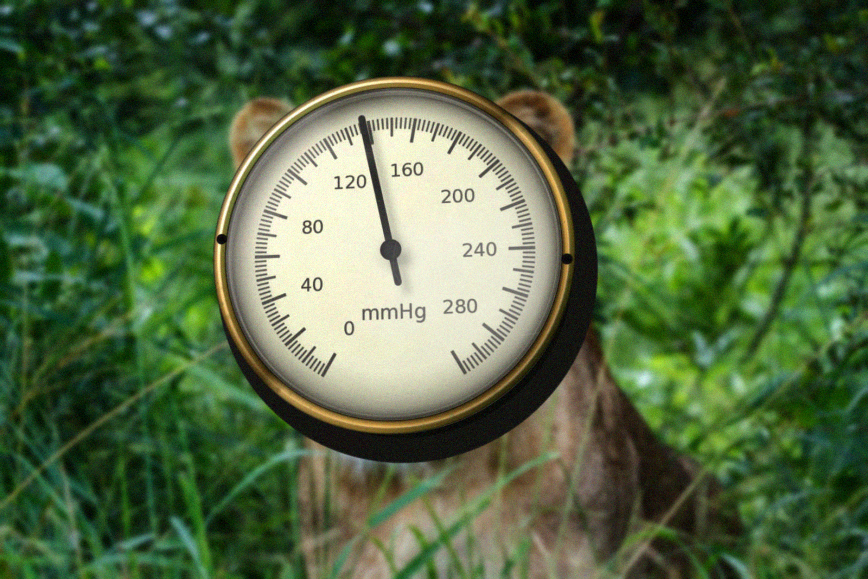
138mmHg
